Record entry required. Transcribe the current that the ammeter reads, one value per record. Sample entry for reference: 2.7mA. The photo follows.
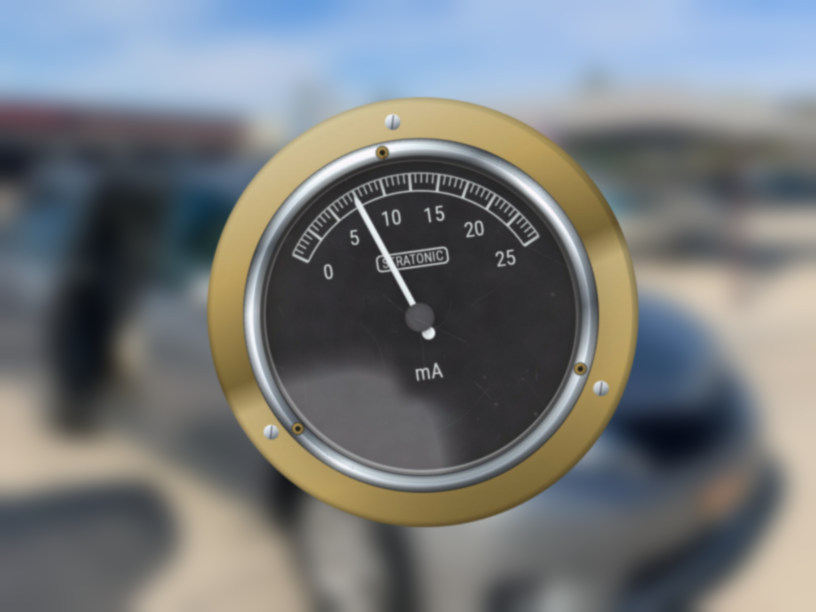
7.5mA
